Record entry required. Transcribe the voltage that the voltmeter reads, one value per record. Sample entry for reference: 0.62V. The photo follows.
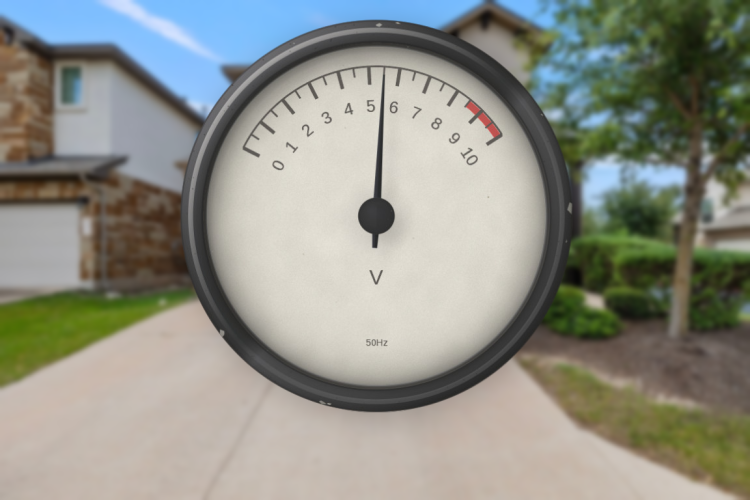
5.5V
